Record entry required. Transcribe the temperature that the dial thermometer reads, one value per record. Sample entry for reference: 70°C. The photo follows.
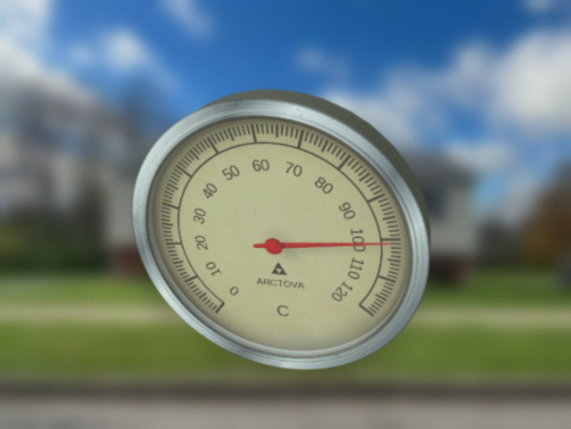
100°C
